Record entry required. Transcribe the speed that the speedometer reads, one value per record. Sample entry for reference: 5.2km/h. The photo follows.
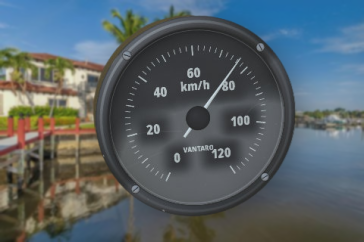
76km/h
